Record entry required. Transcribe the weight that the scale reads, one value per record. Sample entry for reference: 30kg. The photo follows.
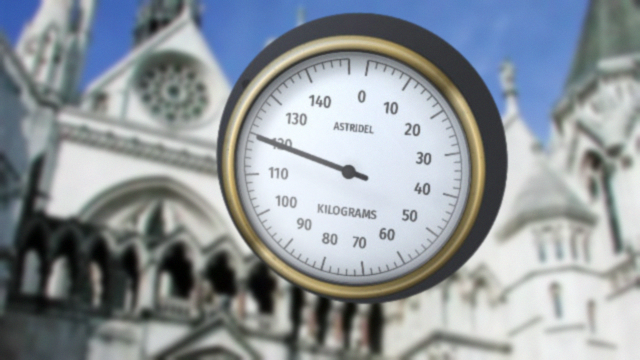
120kg
